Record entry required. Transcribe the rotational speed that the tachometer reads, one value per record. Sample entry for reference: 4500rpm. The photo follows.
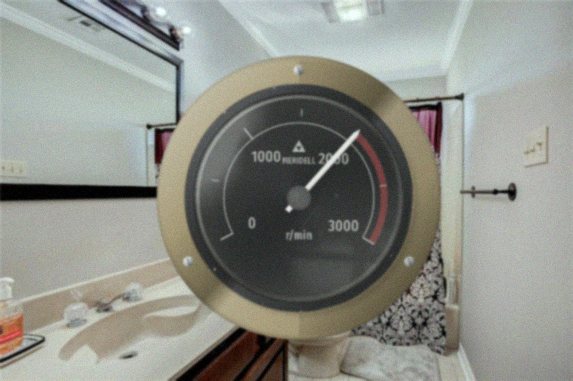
2000rpm
